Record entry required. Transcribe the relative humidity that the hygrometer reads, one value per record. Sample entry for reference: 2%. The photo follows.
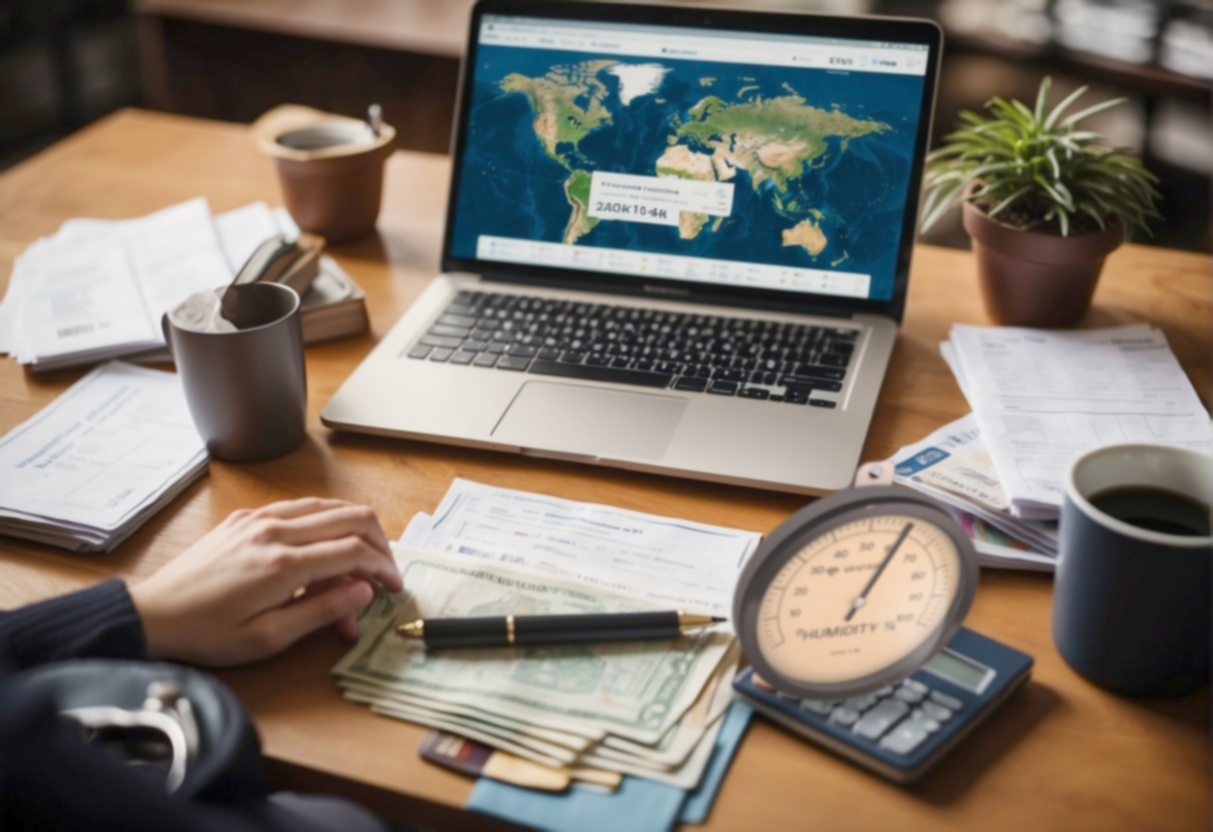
60%
